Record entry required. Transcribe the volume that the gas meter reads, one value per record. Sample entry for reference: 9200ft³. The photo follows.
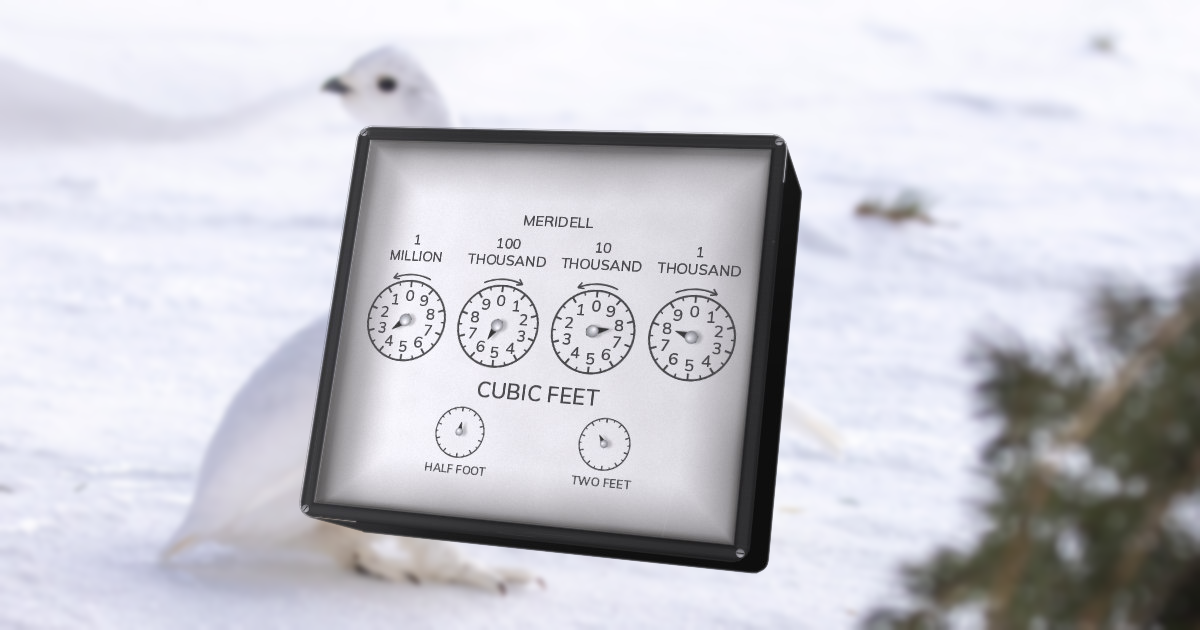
357800ft³
